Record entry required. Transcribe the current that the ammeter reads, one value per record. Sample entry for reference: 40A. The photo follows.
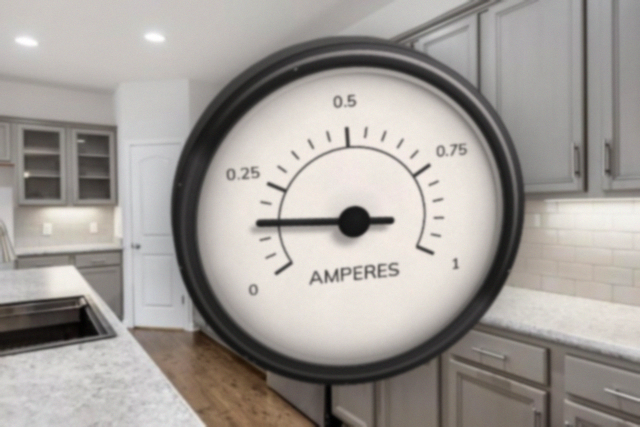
0.15A
